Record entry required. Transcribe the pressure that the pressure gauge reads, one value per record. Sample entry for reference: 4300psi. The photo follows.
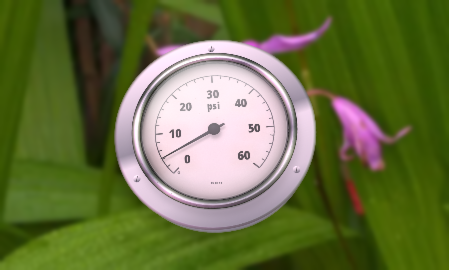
4psi
